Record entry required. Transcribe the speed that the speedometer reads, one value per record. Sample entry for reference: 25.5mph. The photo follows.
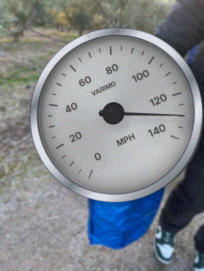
130mph
